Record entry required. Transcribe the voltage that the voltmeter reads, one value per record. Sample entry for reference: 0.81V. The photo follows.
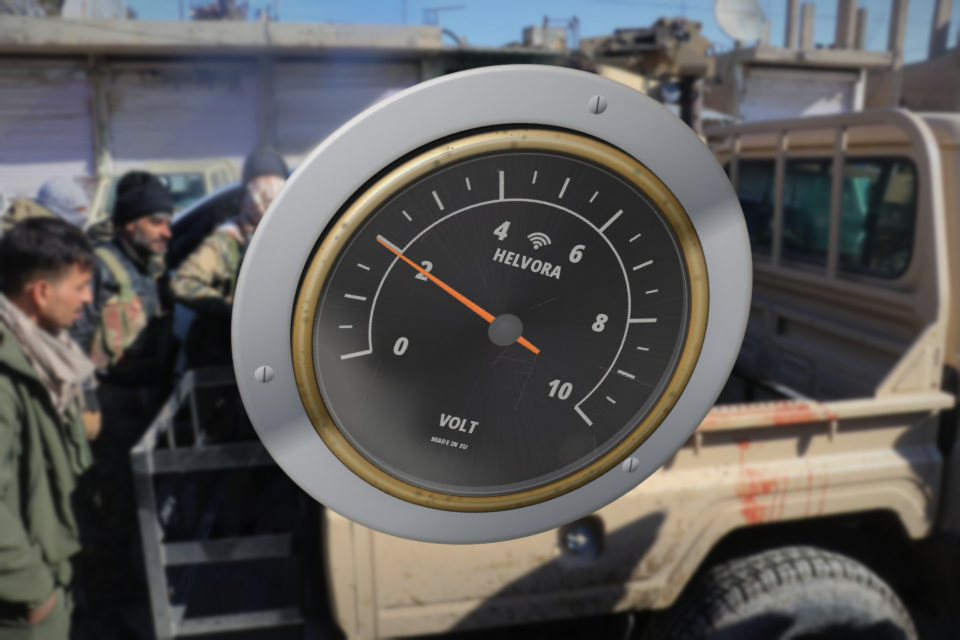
2V
